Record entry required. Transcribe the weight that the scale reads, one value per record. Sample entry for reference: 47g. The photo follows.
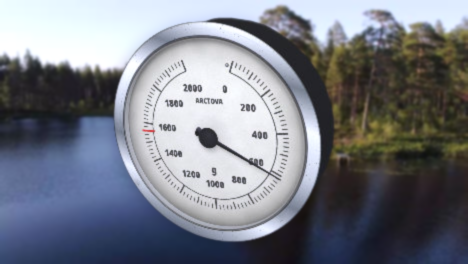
600g
